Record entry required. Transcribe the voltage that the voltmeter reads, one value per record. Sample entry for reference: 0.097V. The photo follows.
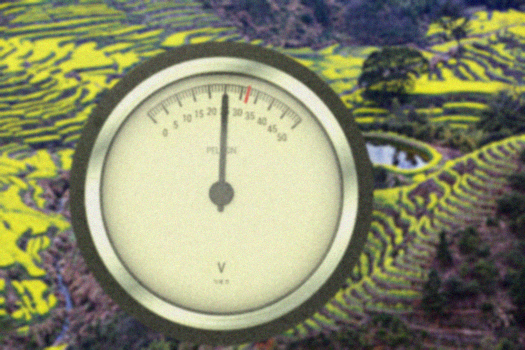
25V
